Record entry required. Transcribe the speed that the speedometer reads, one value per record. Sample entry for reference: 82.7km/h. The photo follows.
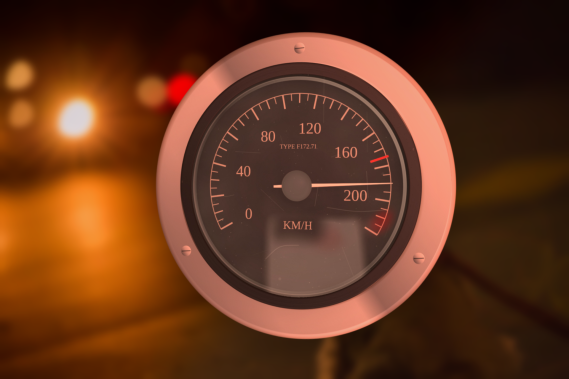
190km/h
